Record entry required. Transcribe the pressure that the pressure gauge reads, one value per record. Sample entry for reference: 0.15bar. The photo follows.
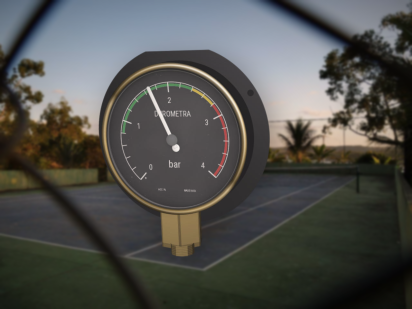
1.7bar
